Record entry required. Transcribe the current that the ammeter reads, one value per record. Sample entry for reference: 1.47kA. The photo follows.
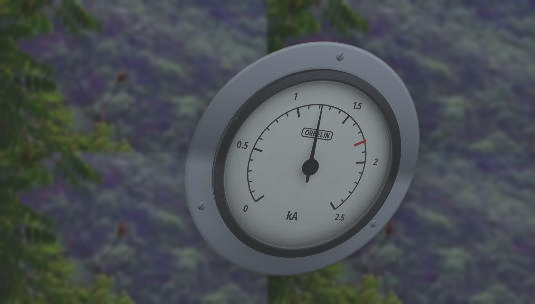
1.2kA
